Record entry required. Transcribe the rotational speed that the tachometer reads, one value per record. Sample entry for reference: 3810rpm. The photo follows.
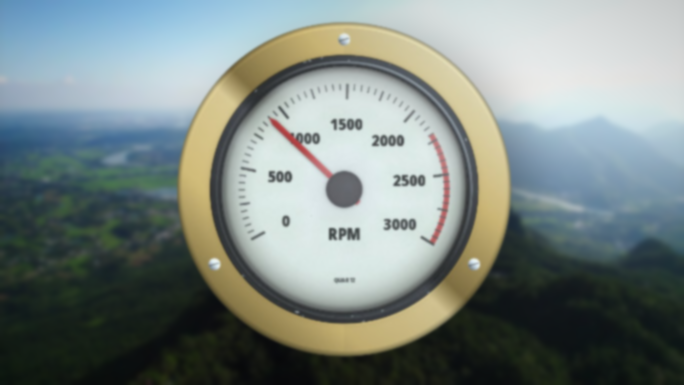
900rpm
